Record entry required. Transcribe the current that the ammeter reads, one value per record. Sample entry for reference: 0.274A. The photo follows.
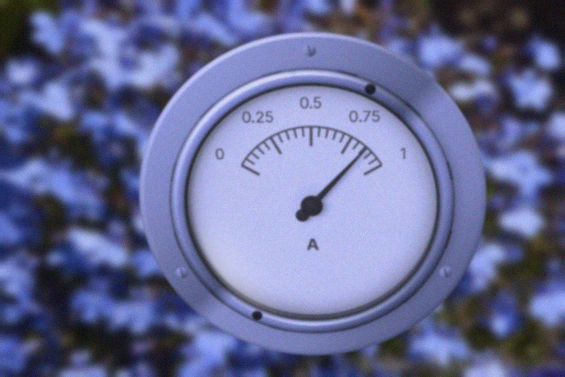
0.85A
